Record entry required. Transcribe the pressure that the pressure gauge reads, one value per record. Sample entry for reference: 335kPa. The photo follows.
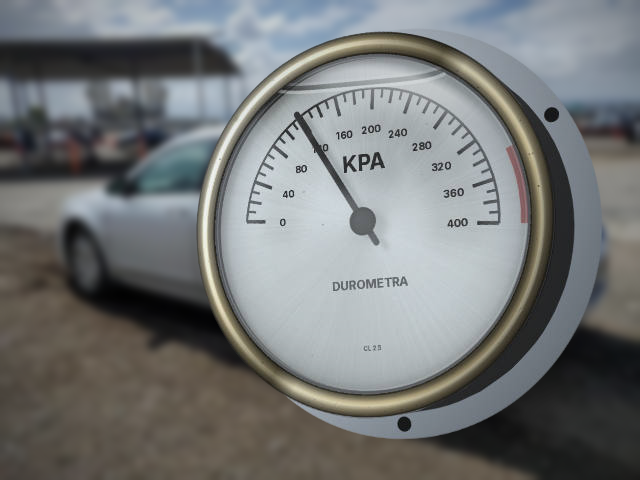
120kPa
